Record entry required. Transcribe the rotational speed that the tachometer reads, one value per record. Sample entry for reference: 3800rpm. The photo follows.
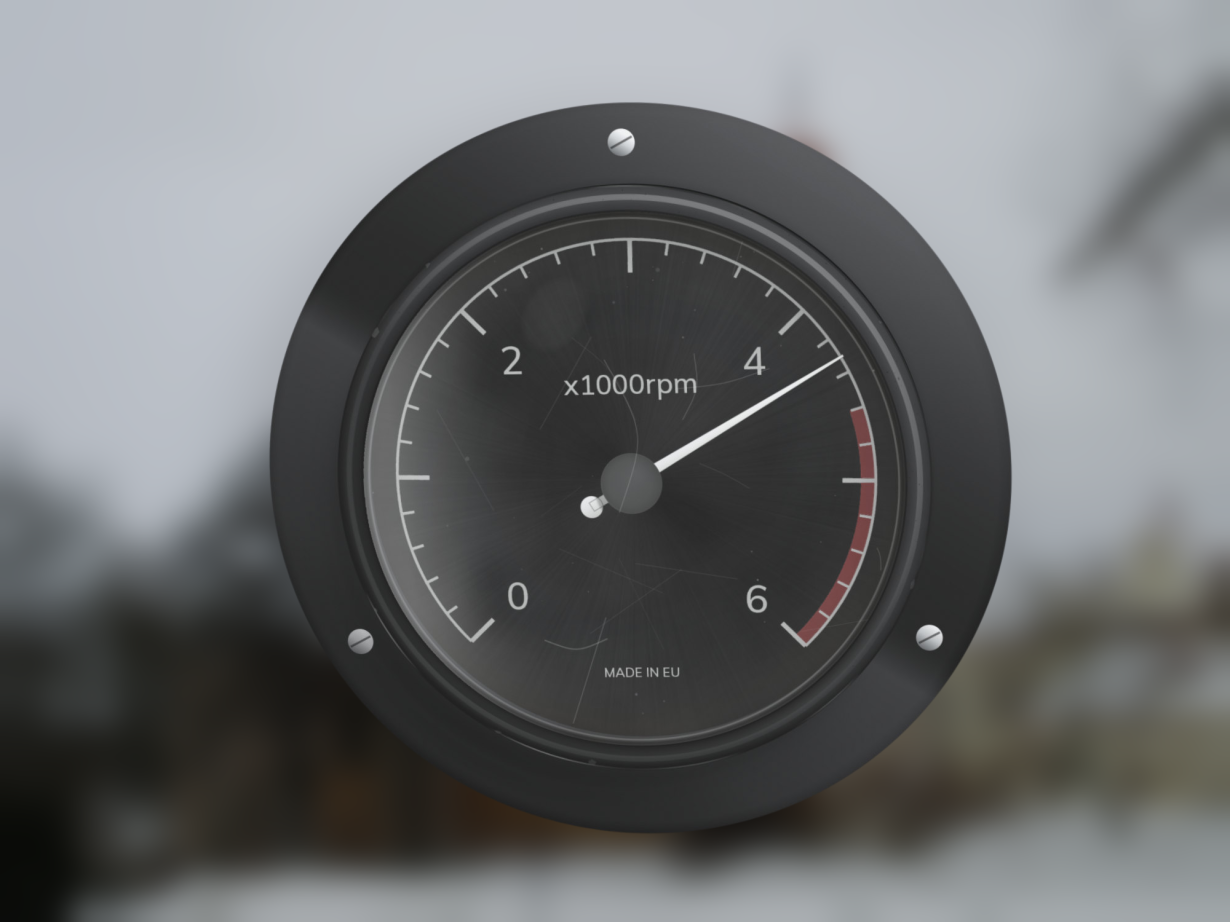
4300rpm
